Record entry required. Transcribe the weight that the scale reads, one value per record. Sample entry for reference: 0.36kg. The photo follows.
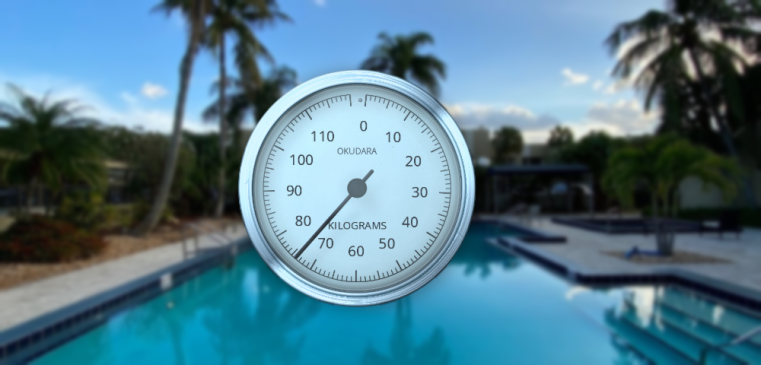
74kg
